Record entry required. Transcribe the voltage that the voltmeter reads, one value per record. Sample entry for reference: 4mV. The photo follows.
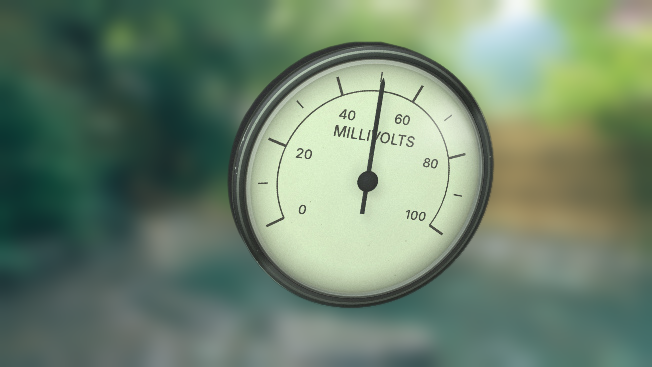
50mV
